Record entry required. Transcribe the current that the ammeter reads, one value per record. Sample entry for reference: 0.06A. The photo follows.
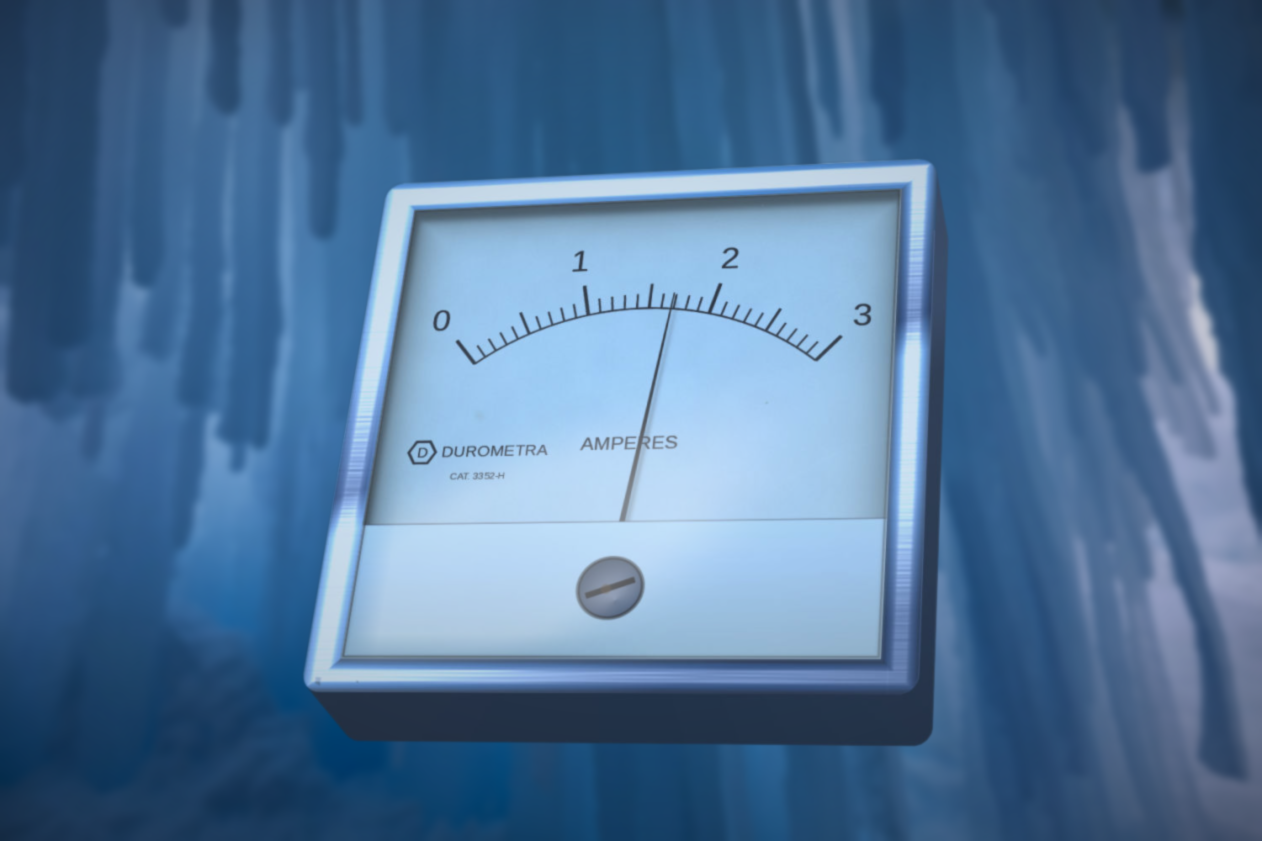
1.7A
